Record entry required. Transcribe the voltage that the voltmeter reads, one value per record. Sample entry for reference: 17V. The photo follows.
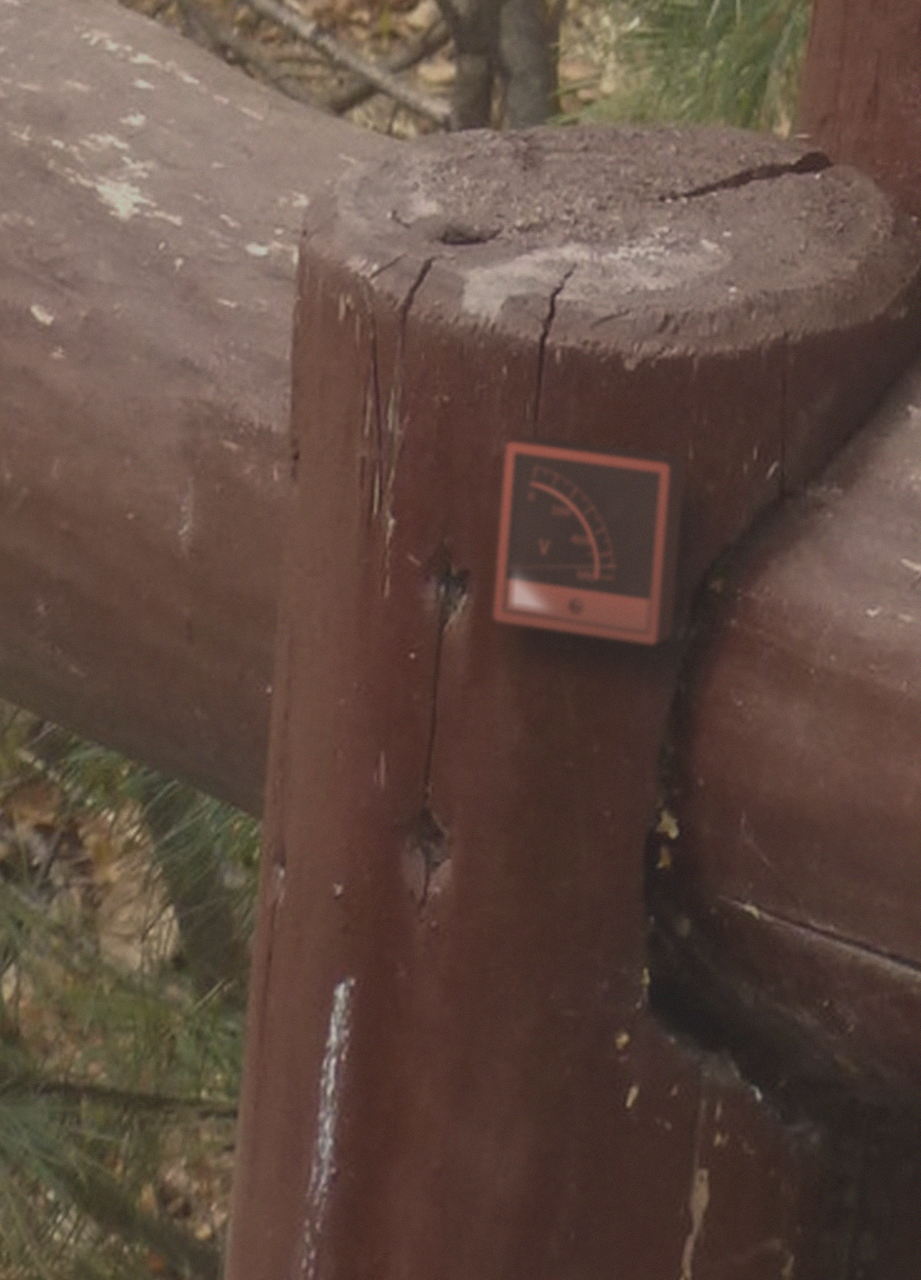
550V
